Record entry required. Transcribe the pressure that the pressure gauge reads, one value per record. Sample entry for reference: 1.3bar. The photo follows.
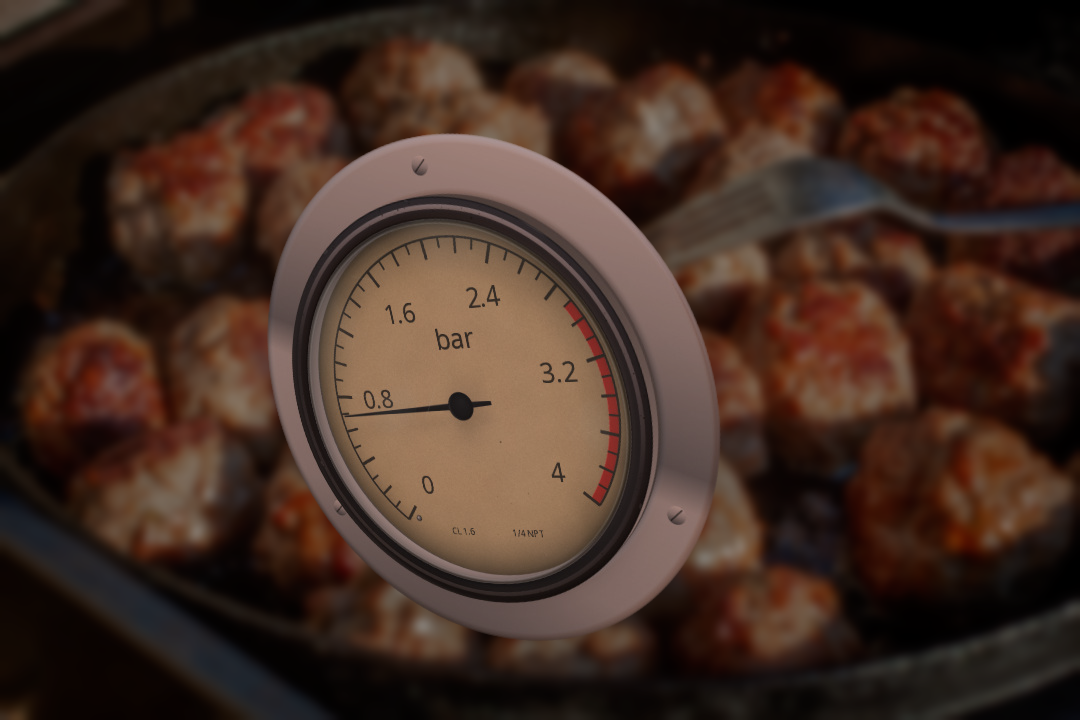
0.7bar
